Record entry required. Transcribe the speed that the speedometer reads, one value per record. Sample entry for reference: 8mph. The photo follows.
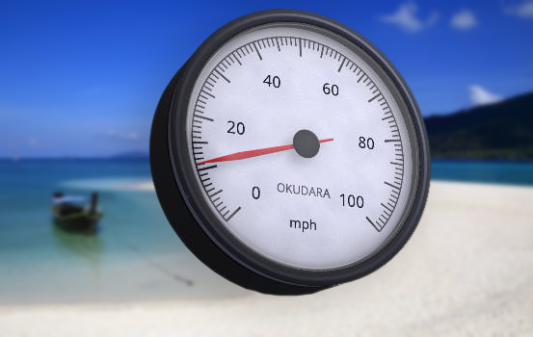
11mph
